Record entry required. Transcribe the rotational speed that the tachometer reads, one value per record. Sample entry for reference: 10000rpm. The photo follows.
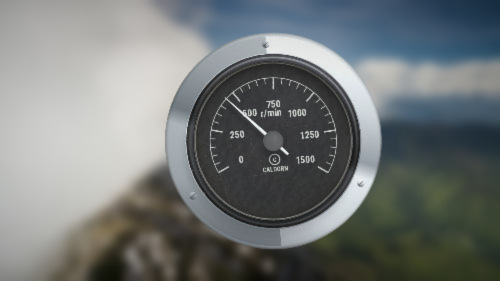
450rpm
